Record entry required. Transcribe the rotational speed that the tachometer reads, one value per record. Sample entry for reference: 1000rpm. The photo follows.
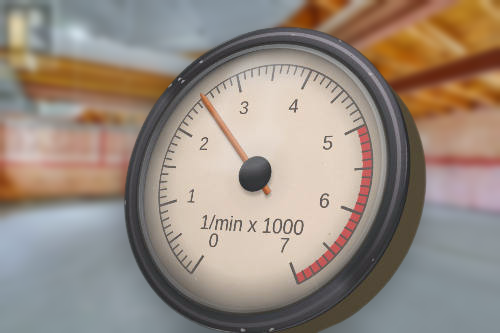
2500rpm
